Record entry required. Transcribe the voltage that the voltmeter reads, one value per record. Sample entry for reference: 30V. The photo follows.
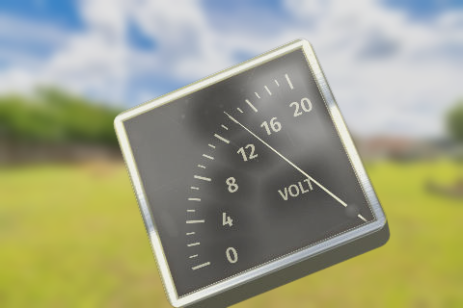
14V
